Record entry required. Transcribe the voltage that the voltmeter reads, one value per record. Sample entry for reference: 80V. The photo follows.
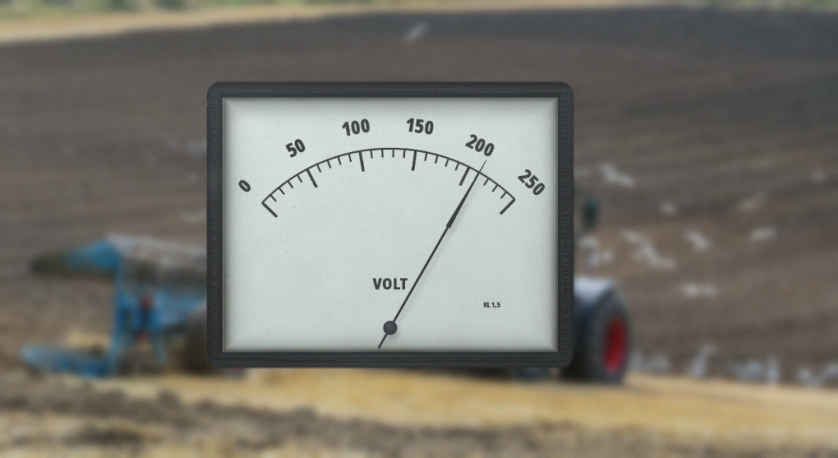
210V
